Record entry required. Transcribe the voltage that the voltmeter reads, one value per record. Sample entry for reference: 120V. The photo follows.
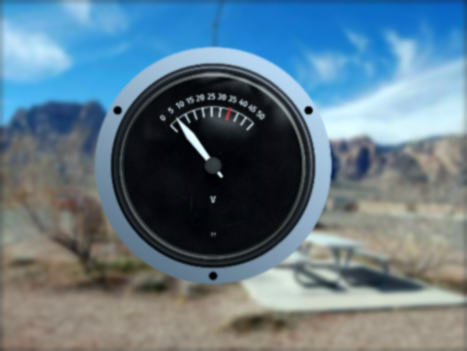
5V
